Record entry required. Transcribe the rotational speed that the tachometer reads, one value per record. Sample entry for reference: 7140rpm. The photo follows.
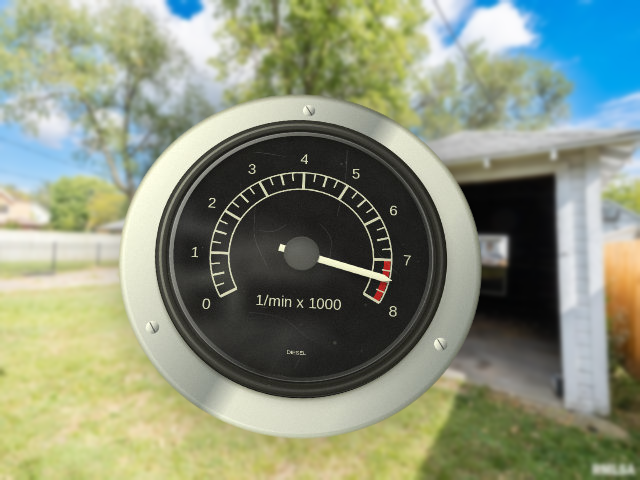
7500rpm
